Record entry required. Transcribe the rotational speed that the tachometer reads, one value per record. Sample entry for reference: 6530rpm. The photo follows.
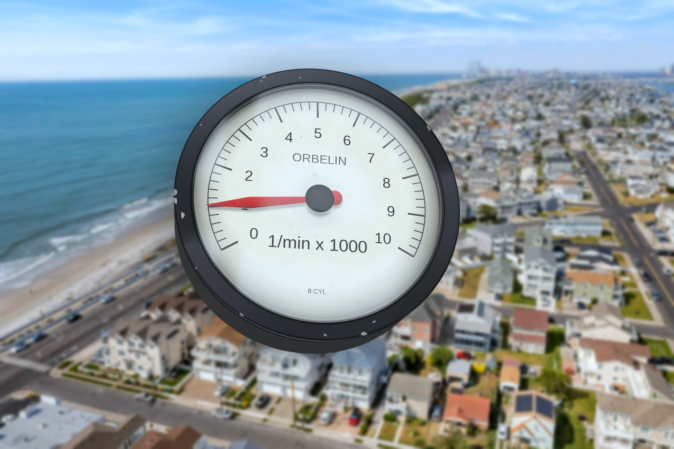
1000rpm
